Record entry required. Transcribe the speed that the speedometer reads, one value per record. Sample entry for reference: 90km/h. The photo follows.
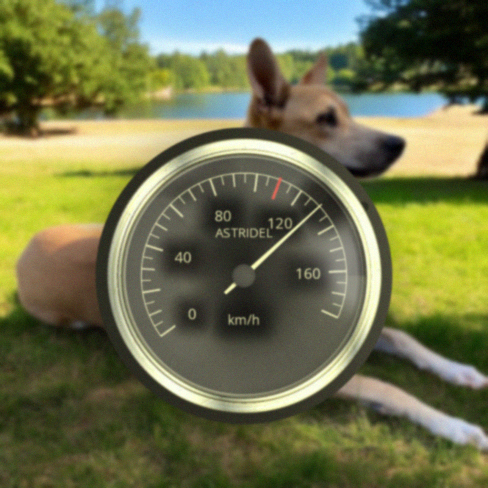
130km/h
